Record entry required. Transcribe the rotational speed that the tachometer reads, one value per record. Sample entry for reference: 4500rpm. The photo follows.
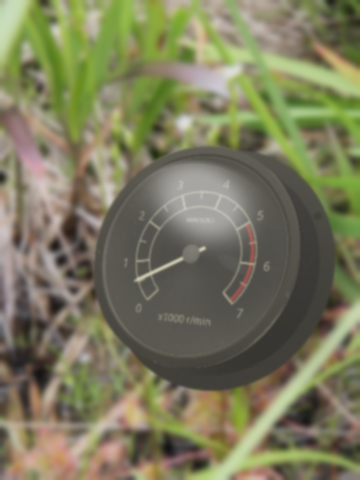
500rpm
